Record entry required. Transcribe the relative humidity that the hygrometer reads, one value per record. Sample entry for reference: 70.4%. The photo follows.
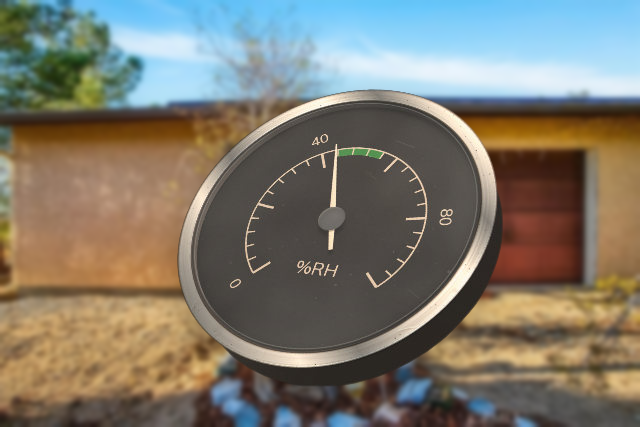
44%
